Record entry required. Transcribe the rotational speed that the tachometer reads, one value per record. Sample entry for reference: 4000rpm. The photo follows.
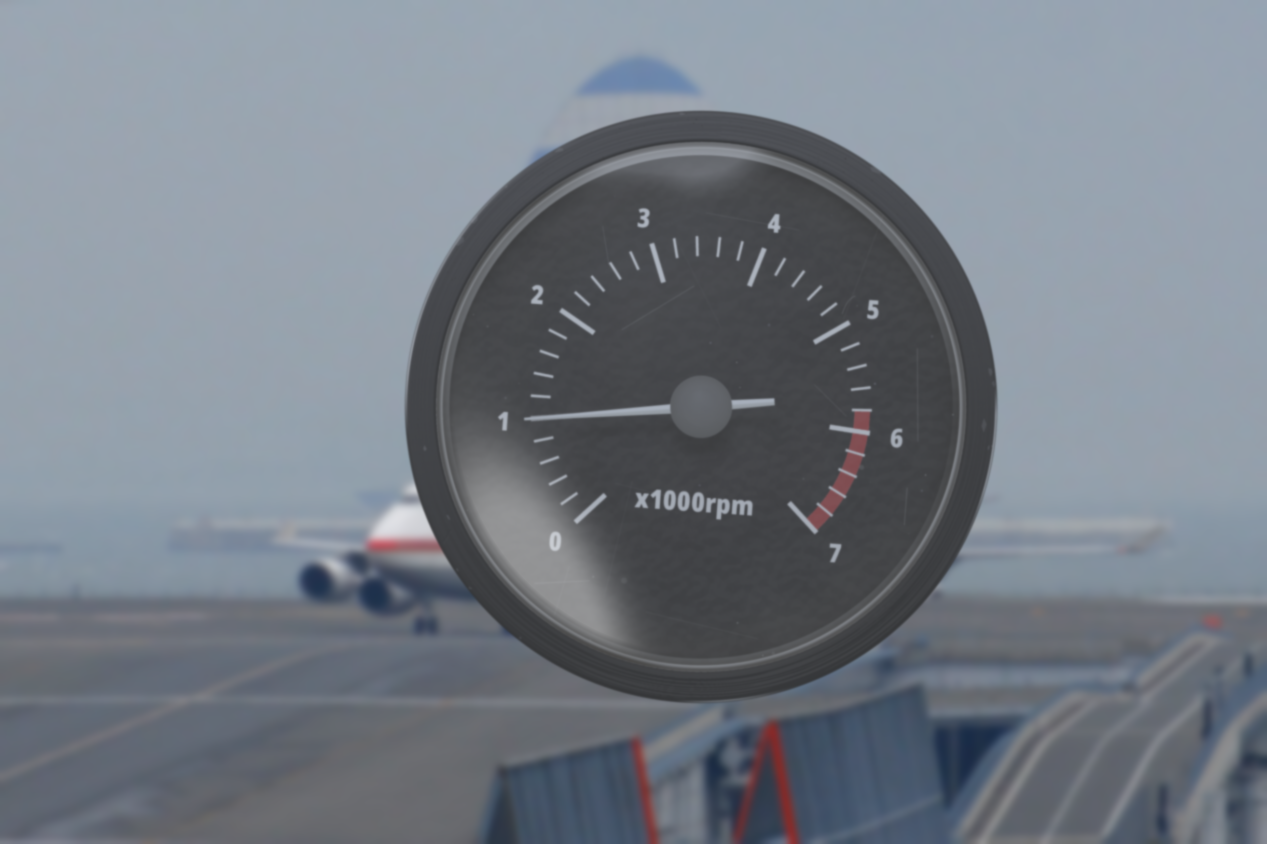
1000rpm
